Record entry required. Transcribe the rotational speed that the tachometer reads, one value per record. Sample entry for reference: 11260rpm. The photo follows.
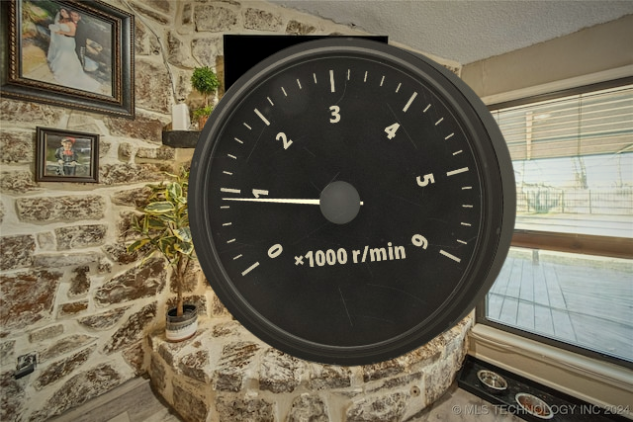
900rpm
